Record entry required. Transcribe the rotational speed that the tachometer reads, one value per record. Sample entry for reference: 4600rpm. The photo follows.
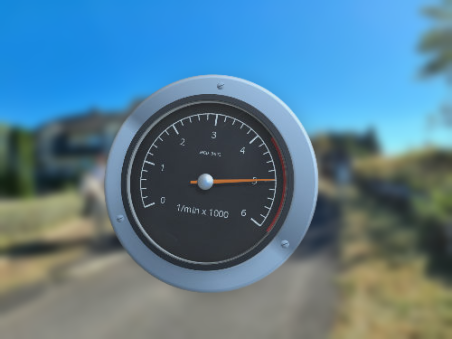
5000rpm
